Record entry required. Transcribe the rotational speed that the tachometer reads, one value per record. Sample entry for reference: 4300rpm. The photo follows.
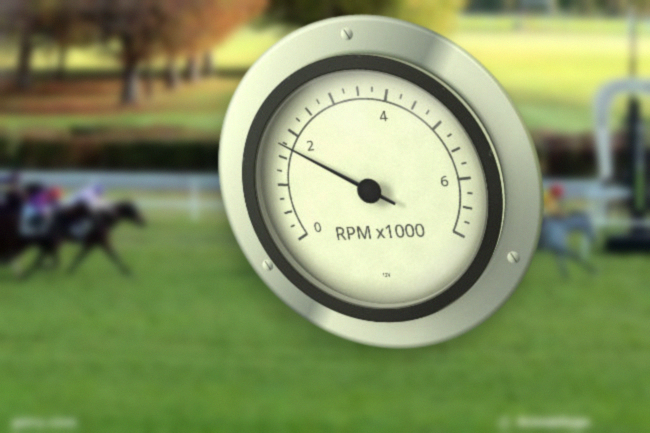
1750rpm
